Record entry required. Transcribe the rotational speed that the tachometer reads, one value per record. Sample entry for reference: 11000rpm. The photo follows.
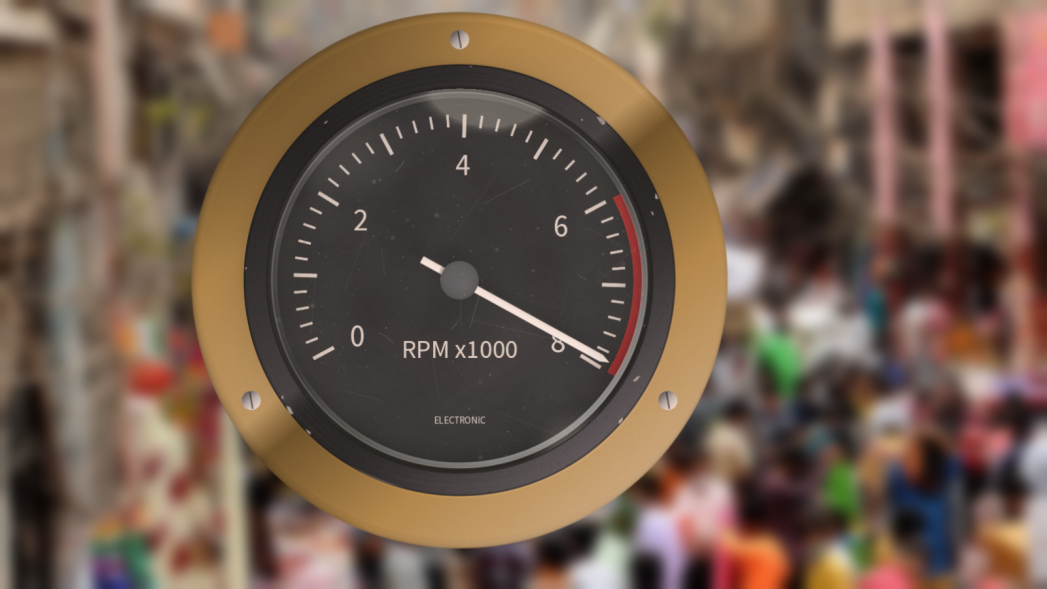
7900rpm
